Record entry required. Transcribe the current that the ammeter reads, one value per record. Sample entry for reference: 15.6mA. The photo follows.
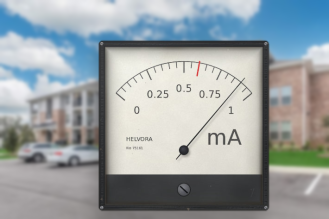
0.9mA
